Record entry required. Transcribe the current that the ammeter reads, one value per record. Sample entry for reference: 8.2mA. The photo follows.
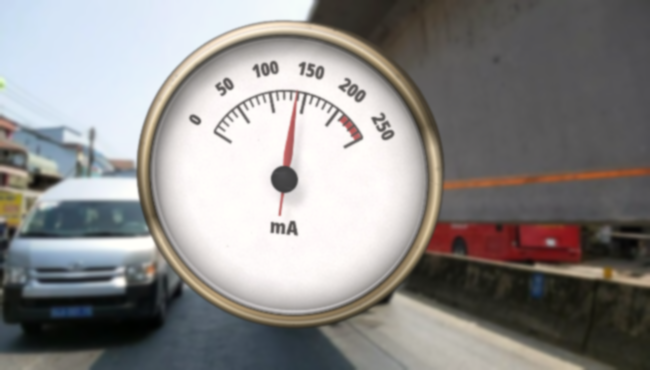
140mA
